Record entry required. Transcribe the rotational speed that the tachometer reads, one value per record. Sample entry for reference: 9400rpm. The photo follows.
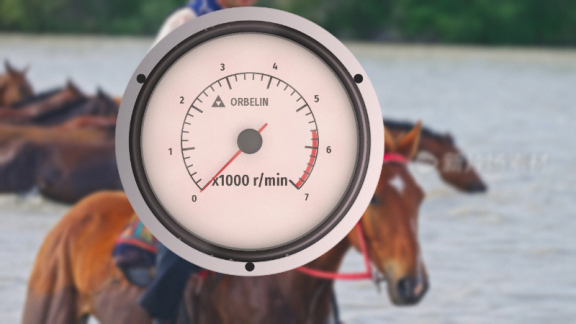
0rpm
